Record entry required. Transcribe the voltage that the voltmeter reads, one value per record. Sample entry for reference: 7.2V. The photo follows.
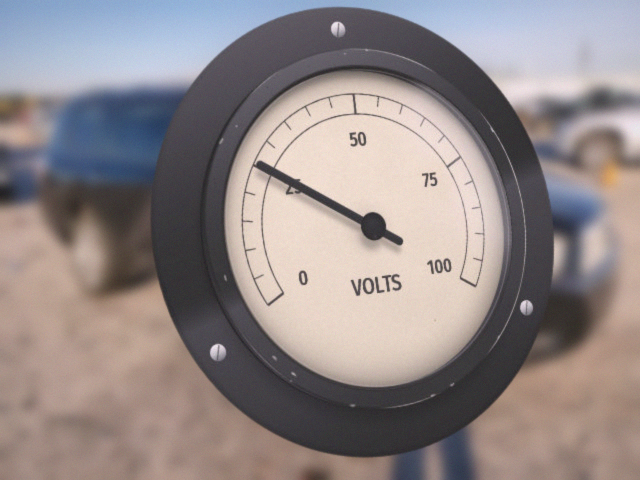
25V
